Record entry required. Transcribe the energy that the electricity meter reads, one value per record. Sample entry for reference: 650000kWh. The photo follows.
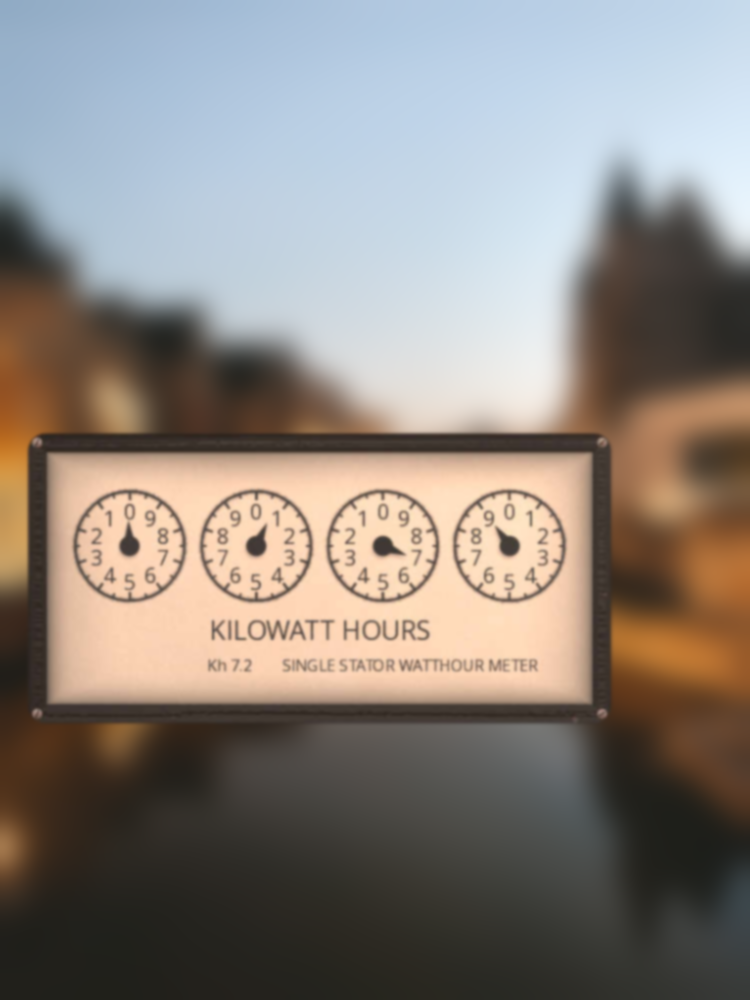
69kWh
